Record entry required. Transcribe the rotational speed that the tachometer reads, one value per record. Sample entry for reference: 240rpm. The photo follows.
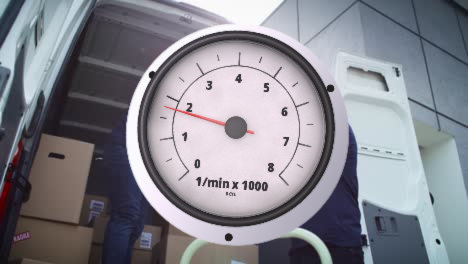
1750rpm
